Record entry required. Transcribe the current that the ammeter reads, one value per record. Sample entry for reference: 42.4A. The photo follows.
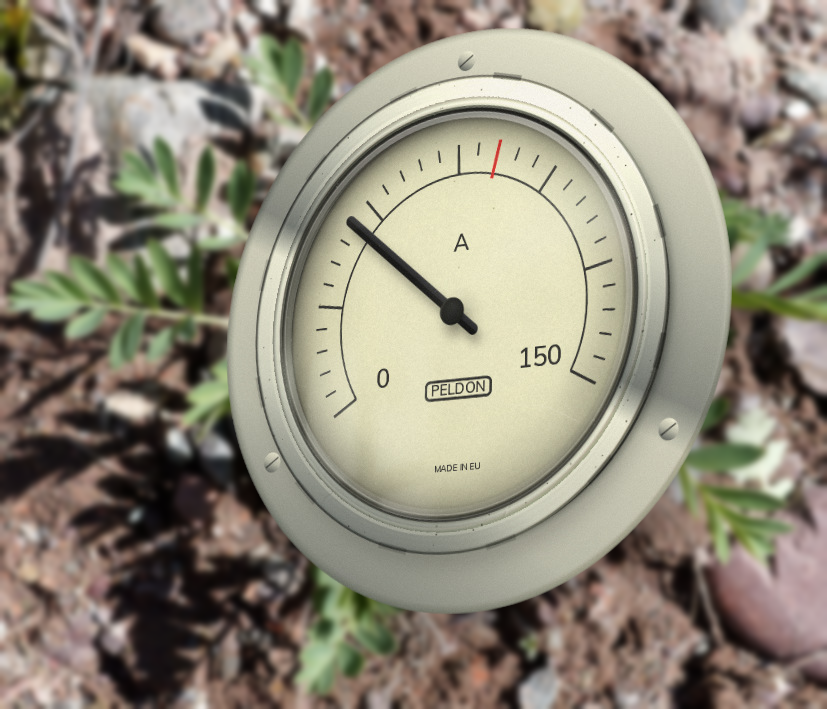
45A
